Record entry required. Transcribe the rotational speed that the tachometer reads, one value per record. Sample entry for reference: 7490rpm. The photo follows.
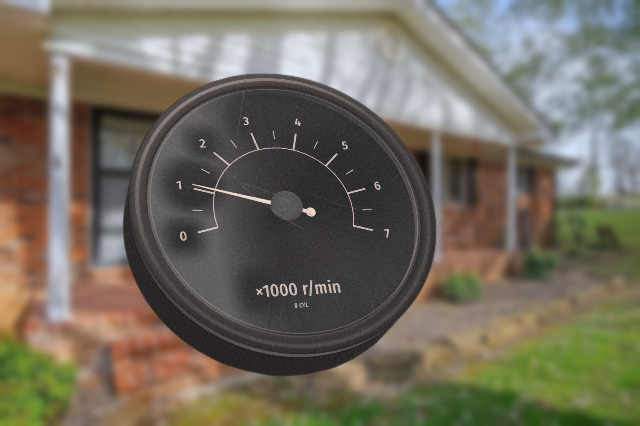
1000rpm
